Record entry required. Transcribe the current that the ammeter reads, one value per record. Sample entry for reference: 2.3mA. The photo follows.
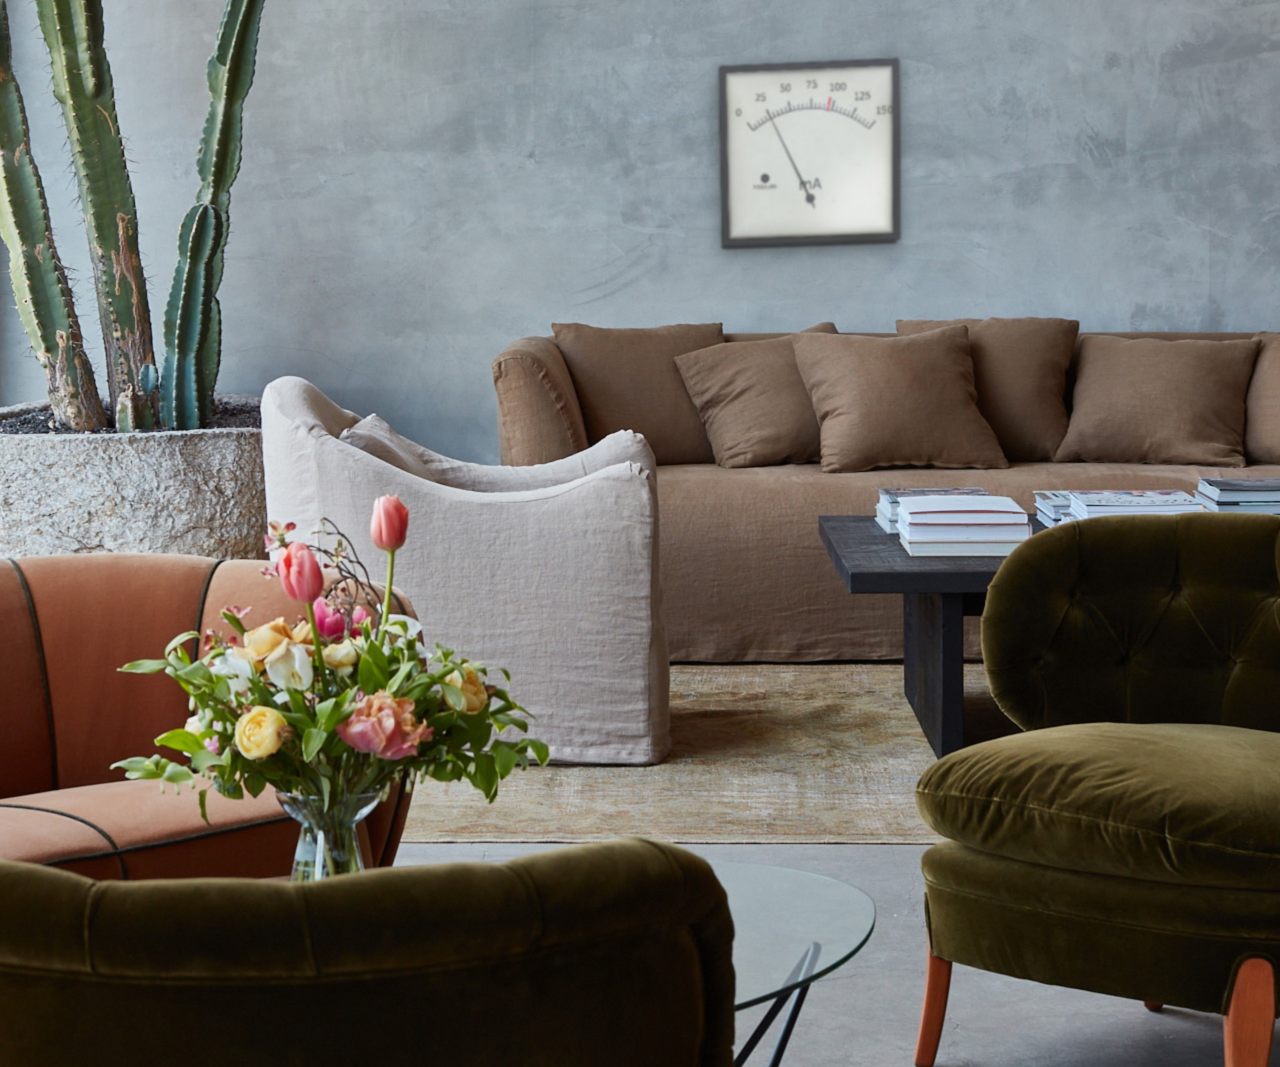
25mA
